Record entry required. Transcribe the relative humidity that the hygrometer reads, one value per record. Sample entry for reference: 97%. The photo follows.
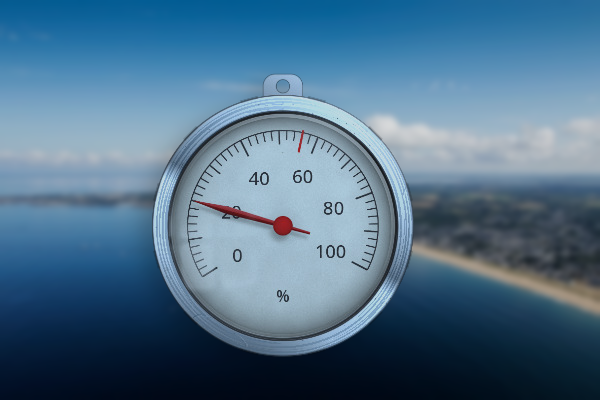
20%
